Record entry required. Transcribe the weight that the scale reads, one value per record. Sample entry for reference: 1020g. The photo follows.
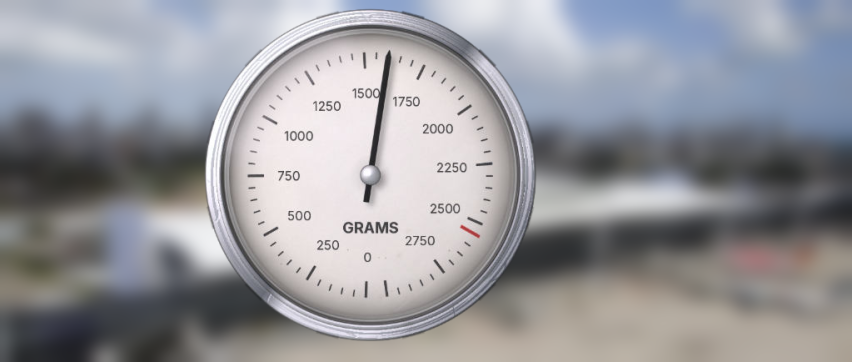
1600g
